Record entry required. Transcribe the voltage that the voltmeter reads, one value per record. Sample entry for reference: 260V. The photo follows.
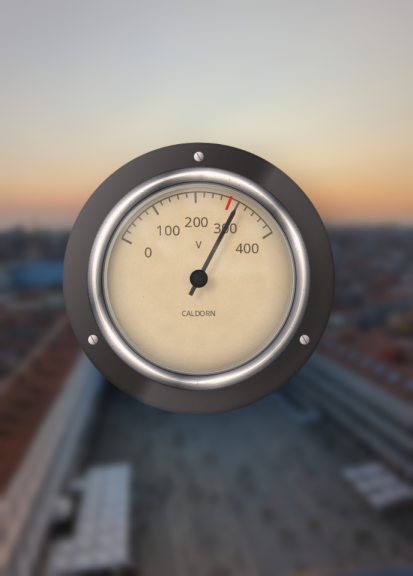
300V
